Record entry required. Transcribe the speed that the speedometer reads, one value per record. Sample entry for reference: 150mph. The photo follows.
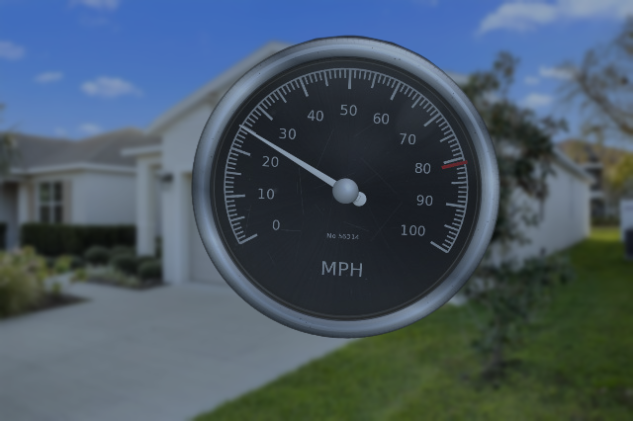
25mph
